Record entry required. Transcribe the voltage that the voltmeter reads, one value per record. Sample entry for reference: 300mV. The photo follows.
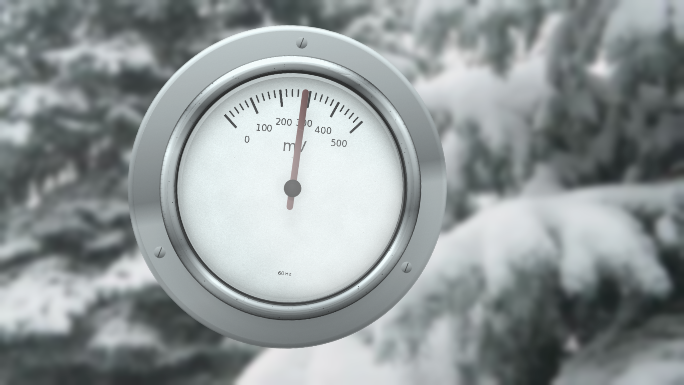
280mV
